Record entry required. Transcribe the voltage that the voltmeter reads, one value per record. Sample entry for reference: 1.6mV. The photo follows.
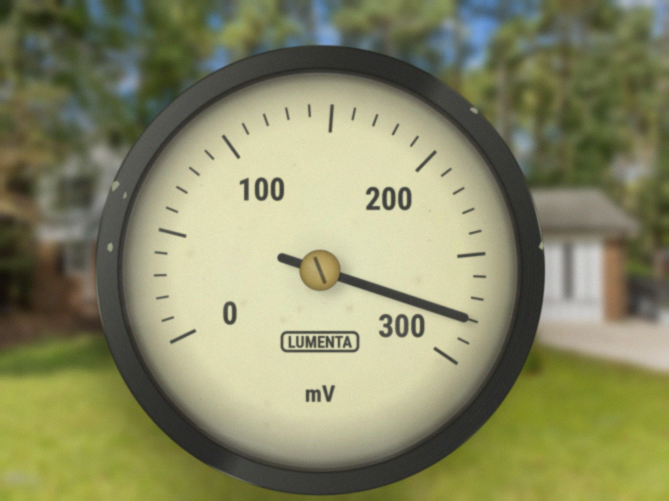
280mV
